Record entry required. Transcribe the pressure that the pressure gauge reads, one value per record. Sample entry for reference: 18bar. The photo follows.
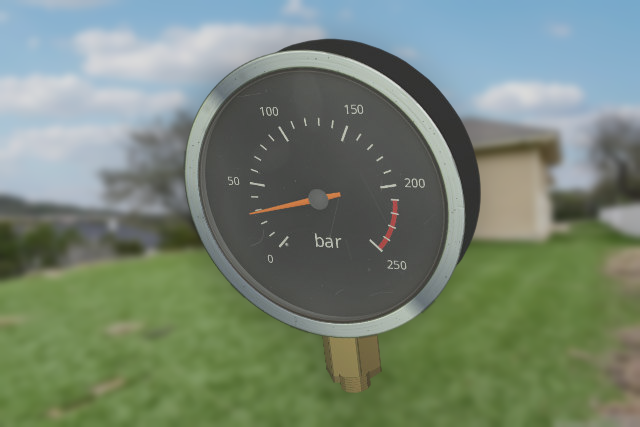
30bar
